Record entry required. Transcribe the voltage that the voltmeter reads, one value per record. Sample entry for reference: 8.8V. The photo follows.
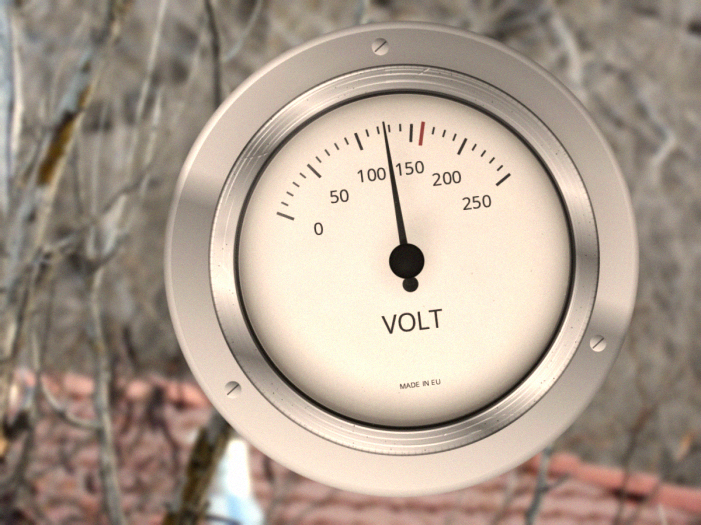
125V
